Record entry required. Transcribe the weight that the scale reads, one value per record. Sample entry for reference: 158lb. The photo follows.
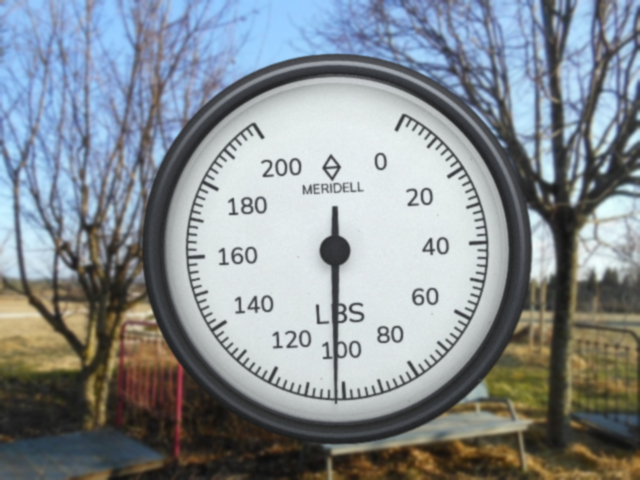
102lb
